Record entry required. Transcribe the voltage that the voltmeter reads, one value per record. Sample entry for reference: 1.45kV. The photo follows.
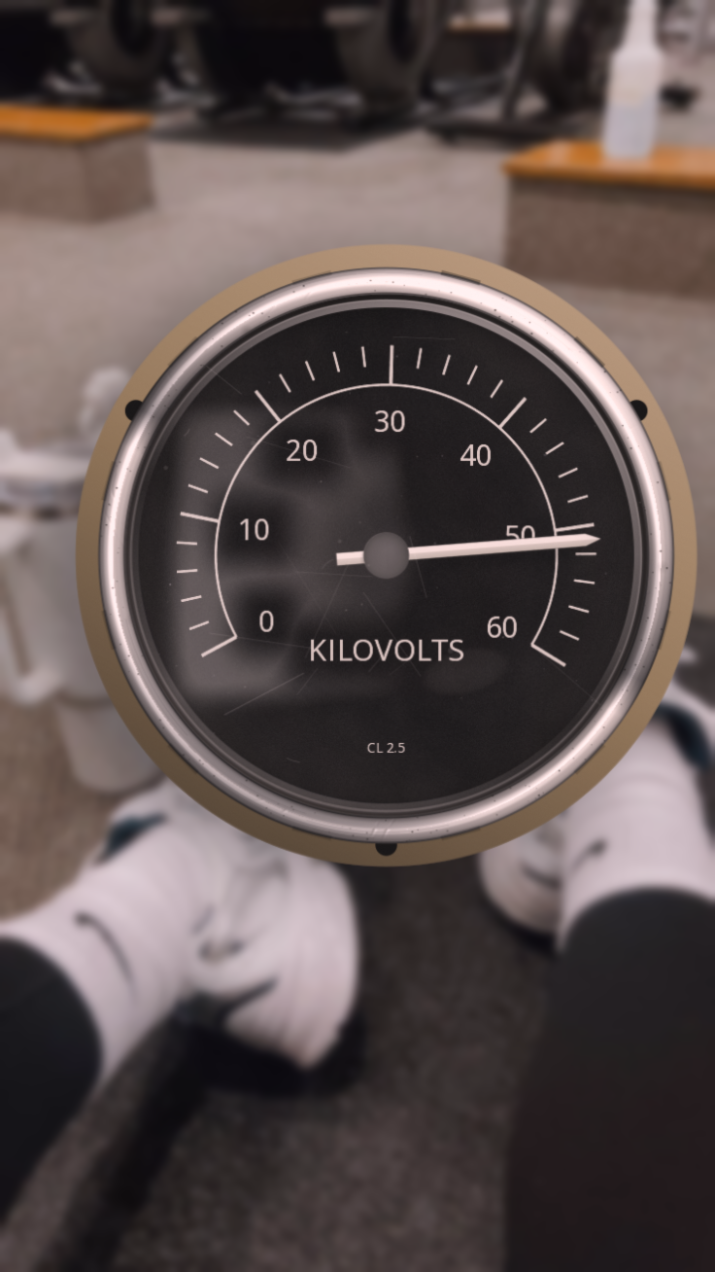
51kV
